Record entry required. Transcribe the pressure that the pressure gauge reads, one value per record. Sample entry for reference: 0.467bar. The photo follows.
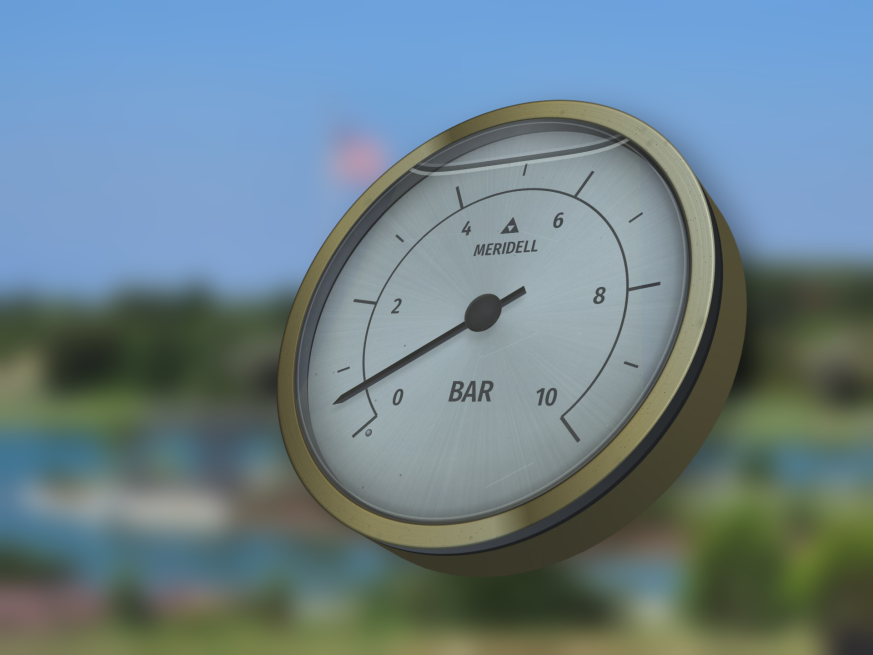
0.5bar
